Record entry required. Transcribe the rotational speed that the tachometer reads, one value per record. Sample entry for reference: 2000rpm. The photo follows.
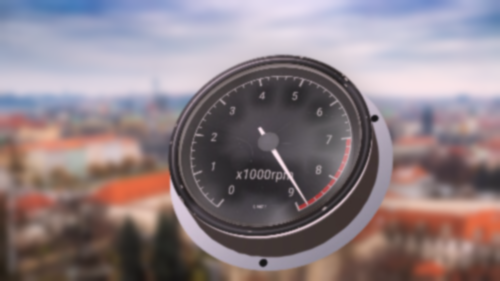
8800rpm
